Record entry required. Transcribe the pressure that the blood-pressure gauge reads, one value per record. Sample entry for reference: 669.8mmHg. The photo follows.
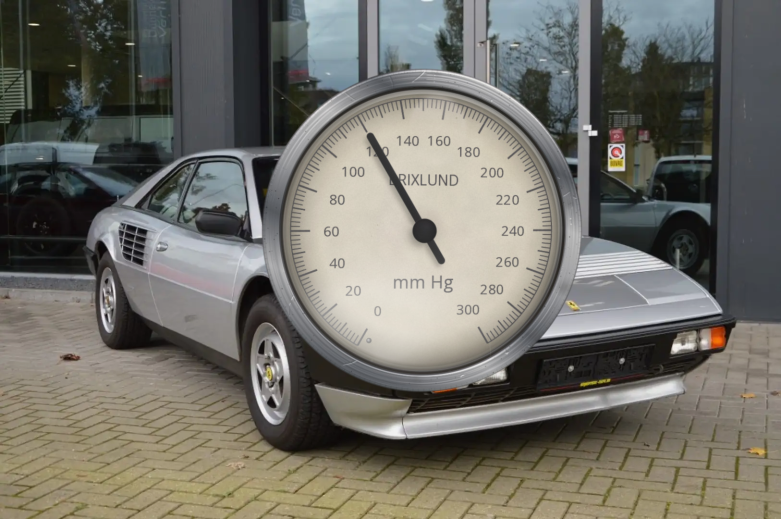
120mmHg
